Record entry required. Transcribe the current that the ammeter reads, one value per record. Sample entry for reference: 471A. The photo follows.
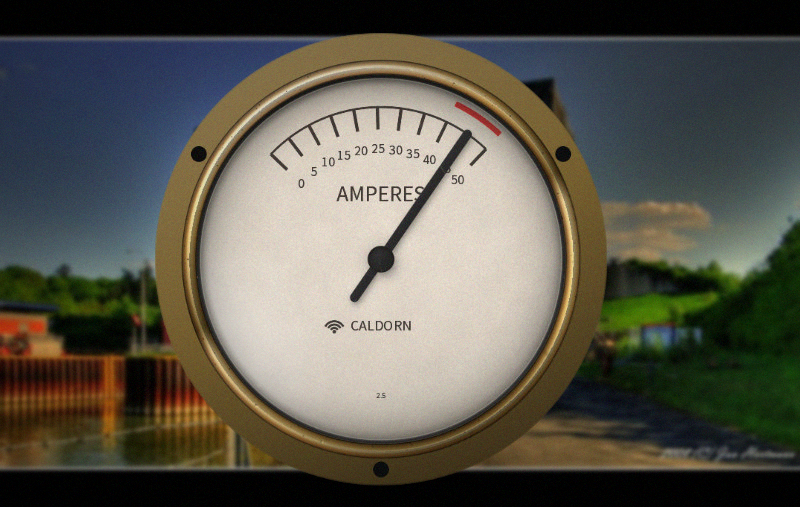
45A
